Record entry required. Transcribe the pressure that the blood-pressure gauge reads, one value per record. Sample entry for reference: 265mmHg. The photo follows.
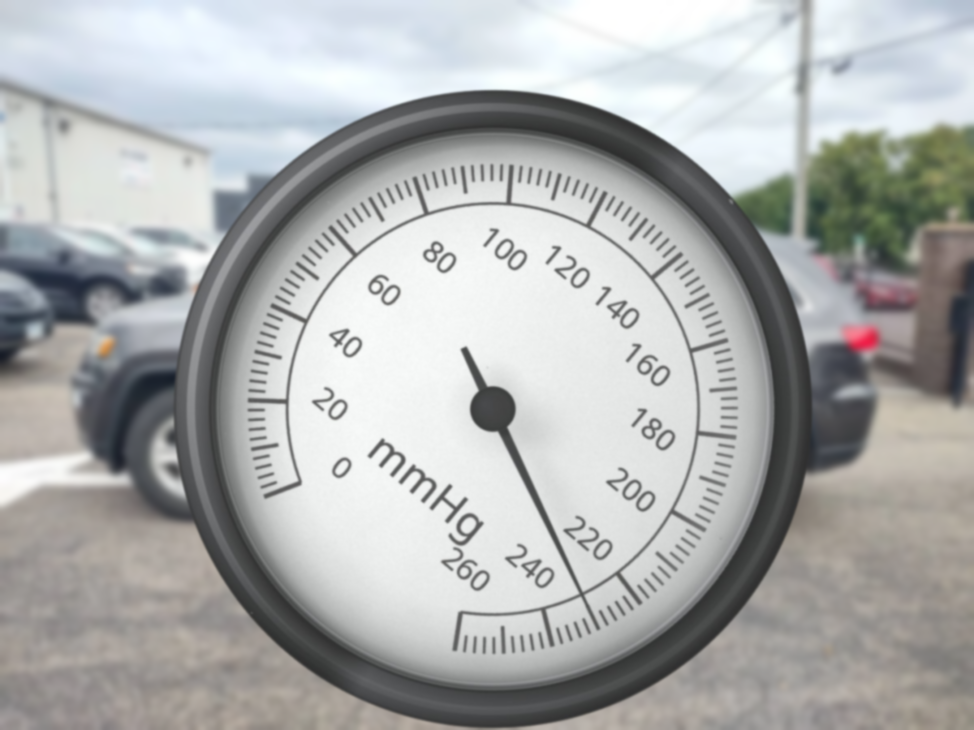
230mmHg
